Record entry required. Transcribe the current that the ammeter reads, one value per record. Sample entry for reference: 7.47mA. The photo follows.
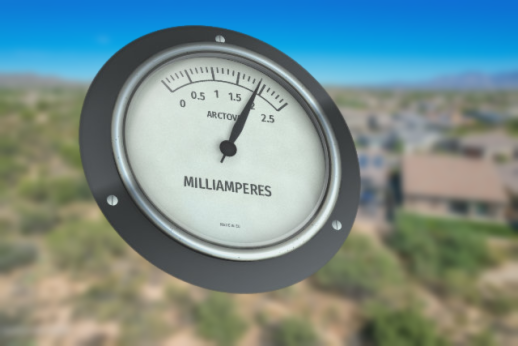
1.9mA
